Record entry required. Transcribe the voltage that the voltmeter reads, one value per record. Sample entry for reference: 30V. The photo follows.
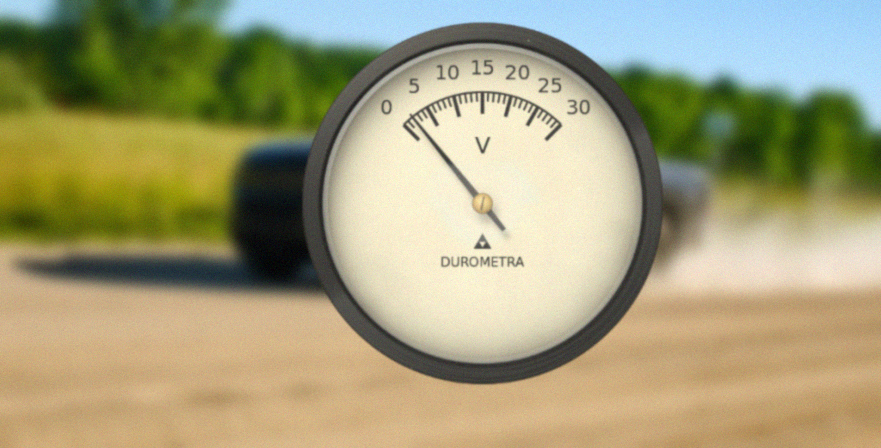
2V
